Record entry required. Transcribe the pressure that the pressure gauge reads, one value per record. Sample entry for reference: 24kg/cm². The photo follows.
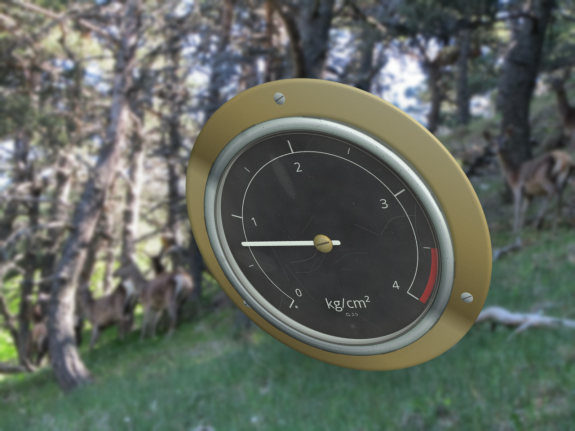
0.75kg/cm²
